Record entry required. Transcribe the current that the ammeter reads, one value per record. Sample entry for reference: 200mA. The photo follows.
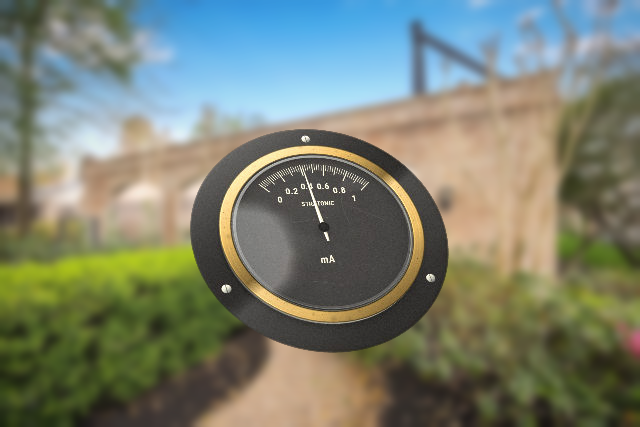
0.4mA
